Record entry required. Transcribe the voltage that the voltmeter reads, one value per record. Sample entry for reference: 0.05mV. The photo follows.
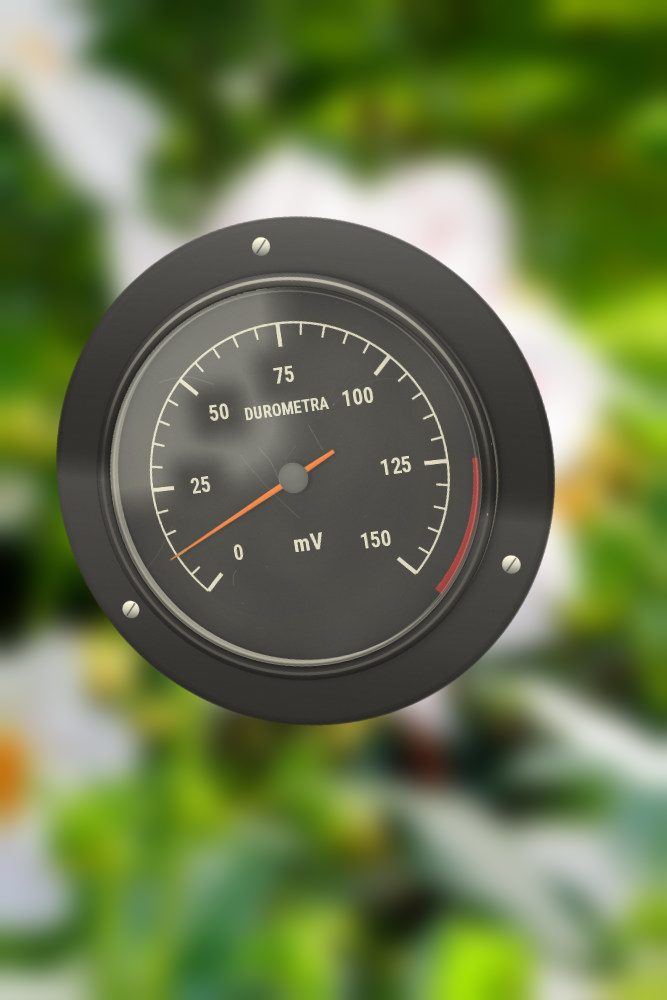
10mV
